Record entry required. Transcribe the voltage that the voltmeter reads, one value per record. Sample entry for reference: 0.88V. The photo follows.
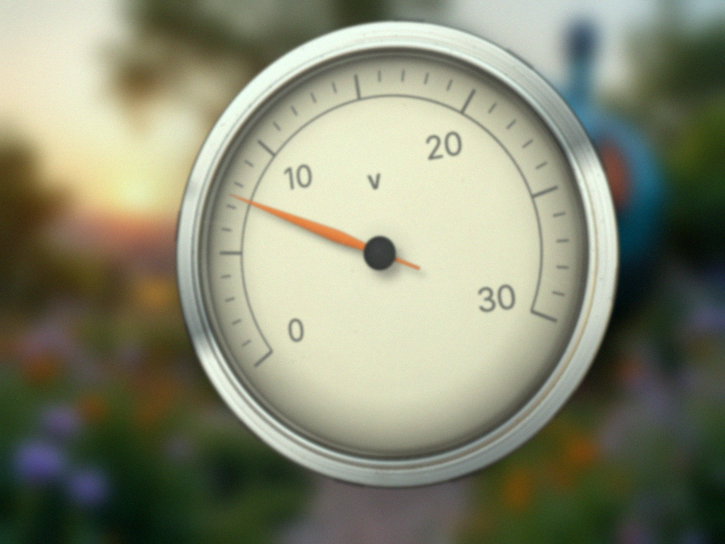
7.5V
